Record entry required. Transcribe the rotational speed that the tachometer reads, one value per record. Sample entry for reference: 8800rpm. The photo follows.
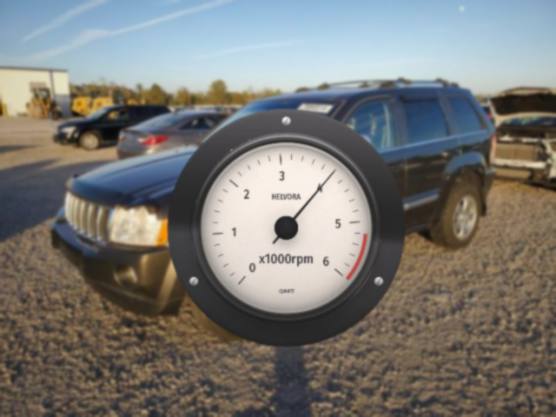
4000rpm
